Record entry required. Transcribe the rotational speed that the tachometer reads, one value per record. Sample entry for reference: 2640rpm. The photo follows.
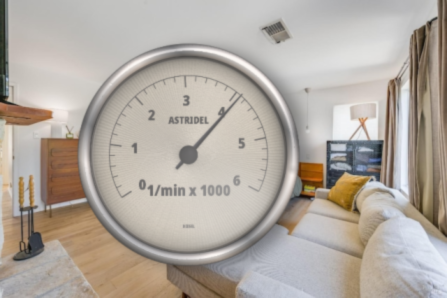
4100rpm
